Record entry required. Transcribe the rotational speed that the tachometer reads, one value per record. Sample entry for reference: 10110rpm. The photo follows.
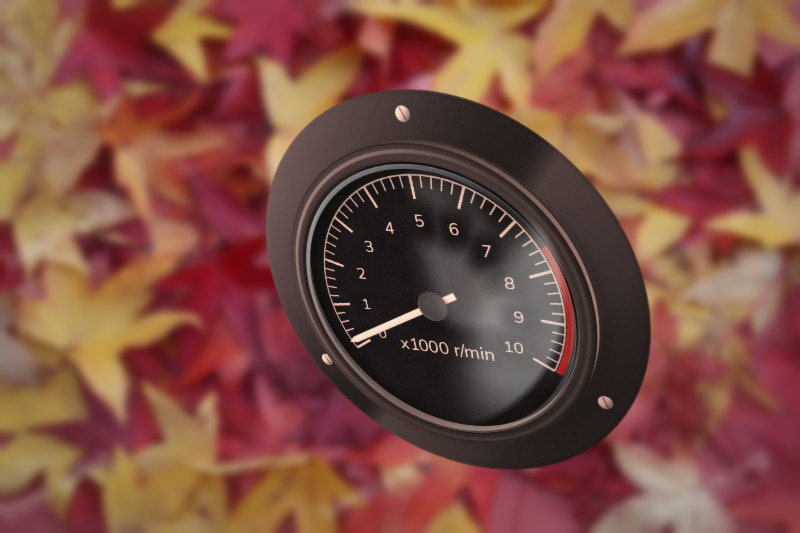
200rpm
